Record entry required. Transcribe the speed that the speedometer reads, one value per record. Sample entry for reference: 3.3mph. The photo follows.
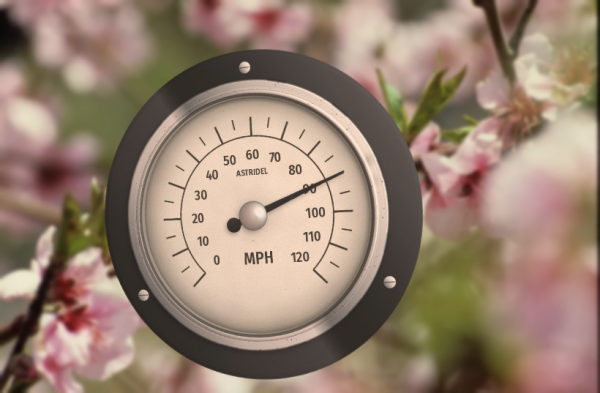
90mph
